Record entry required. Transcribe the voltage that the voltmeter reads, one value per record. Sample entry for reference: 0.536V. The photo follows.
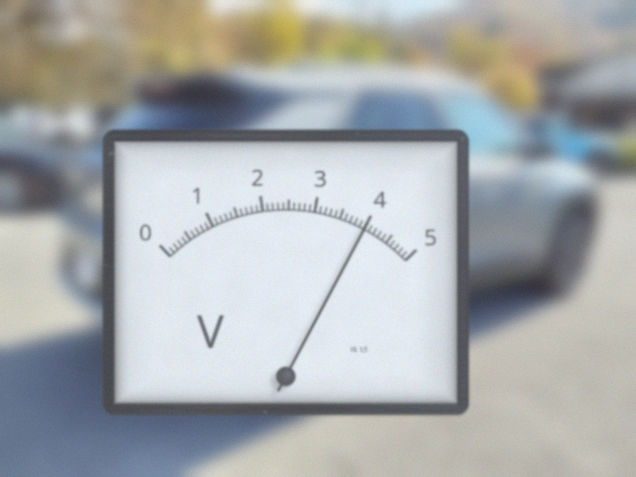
4V
